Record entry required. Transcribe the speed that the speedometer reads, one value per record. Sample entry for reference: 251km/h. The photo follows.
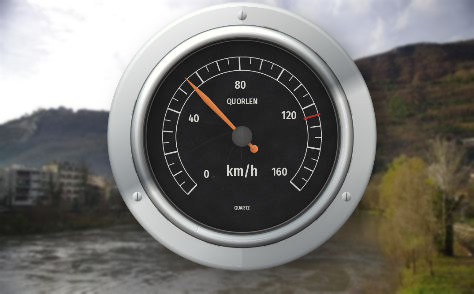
55km/h
